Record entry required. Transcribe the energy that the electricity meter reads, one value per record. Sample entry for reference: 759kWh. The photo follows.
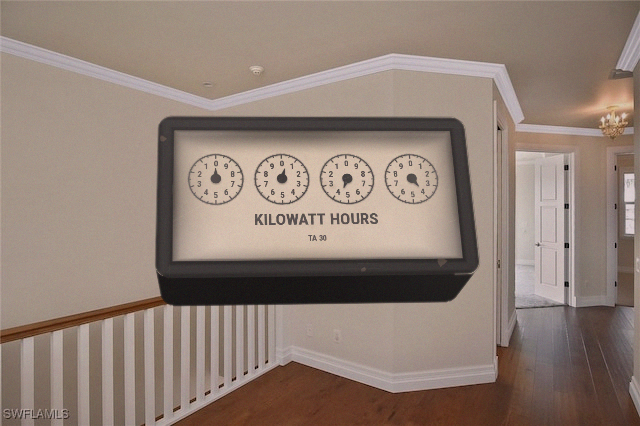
44kWh
